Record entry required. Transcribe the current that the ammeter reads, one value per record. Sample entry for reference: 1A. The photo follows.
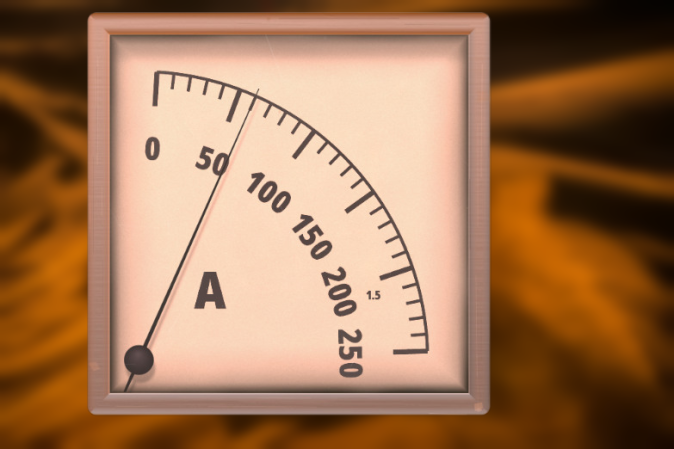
60A
